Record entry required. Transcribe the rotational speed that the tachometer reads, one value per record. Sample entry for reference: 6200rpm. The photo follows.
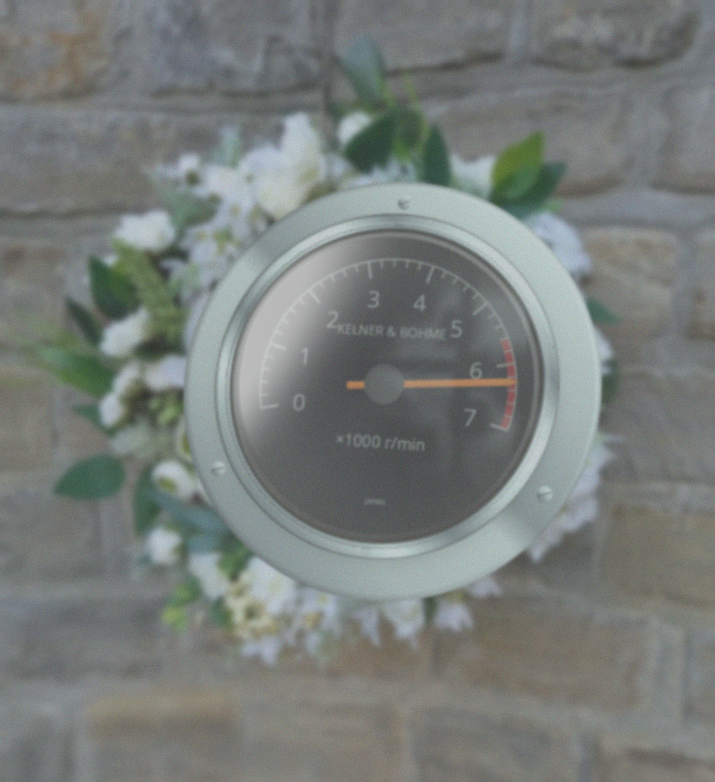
6300rpm
